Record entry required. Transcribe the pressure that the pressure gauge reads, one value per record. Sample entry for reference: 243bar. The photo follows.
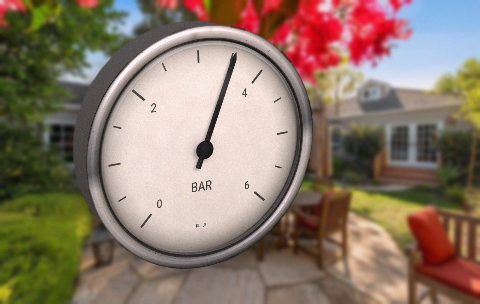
3.5bar
